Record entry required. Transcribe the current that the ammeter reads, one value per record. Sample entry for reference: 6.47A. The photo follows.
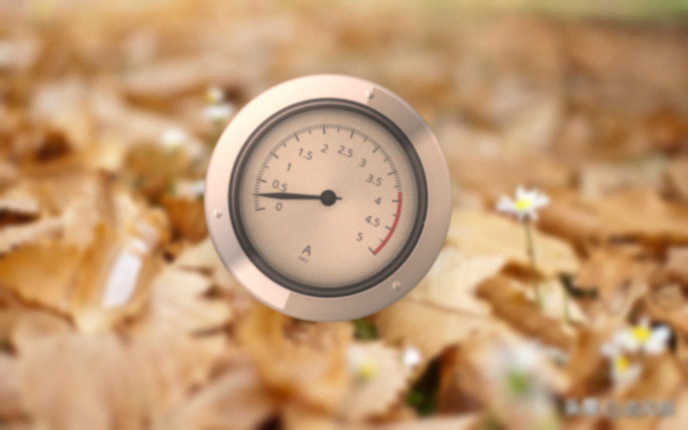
0.25A
